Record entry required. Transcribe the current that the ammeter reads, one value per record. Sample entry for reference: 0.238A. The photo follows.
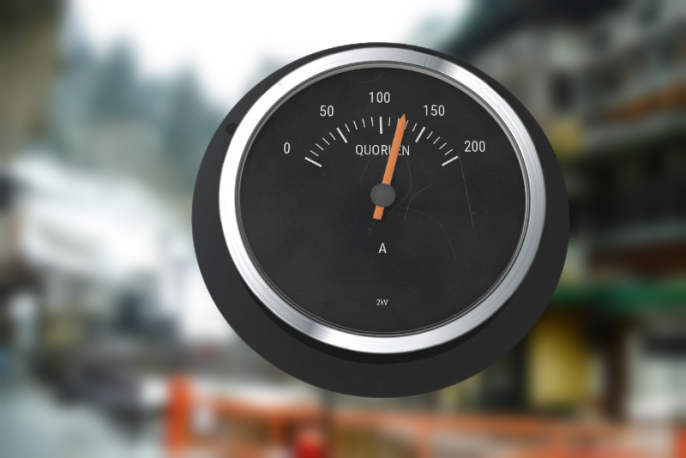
125A
